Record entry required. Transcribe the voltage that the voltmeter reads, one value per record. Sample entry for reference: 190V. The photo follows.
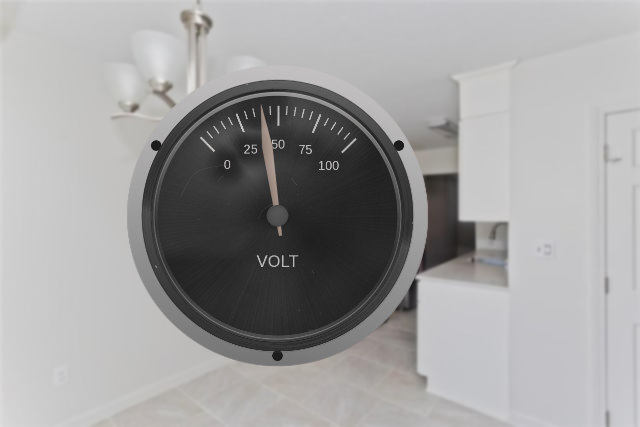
40V
